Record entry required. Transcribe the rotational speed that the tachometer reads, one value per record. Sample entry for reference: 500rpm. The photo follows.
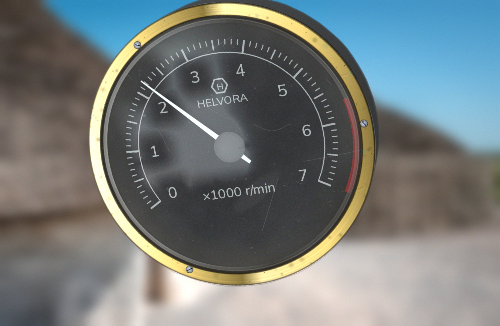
2200rpm
